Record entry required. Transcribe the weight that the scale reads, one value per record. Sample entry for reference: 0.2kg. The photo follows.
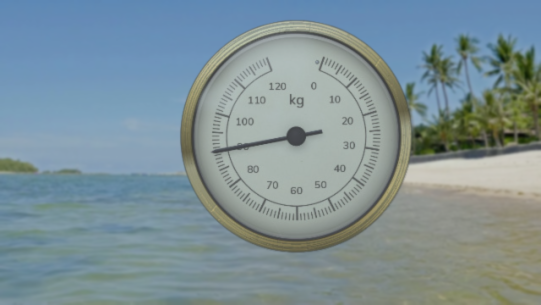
90kg
